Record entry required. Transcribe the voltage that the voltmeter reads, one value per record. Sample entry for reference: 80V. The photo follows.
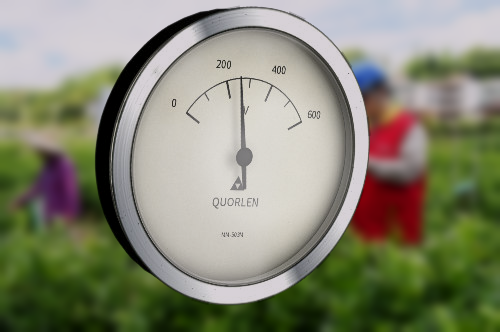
250V
